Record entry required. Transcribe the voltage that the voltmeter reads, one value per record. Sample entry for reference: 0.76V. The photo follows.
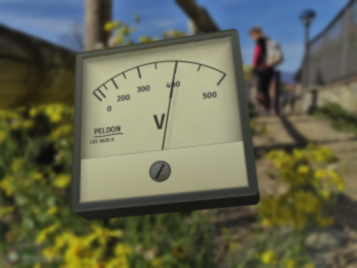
400V
